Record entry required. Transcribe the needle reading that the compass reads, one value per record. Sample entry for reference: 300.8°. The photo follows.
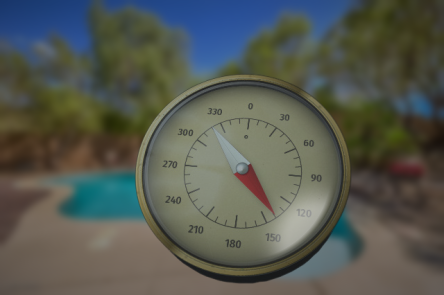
140°
